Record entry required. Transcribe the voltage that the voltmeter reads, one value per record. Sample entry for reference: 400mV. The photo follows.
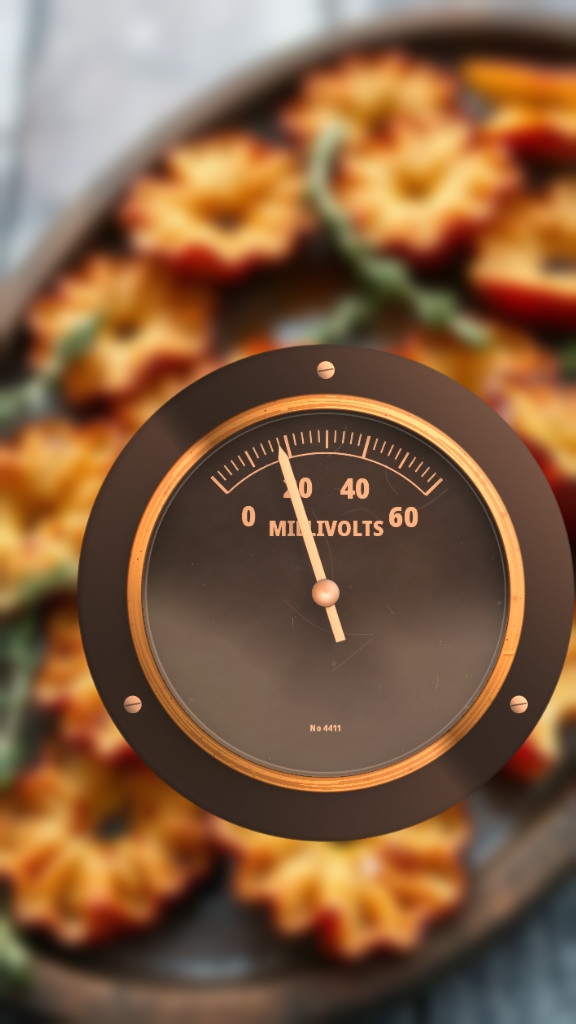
18mV
